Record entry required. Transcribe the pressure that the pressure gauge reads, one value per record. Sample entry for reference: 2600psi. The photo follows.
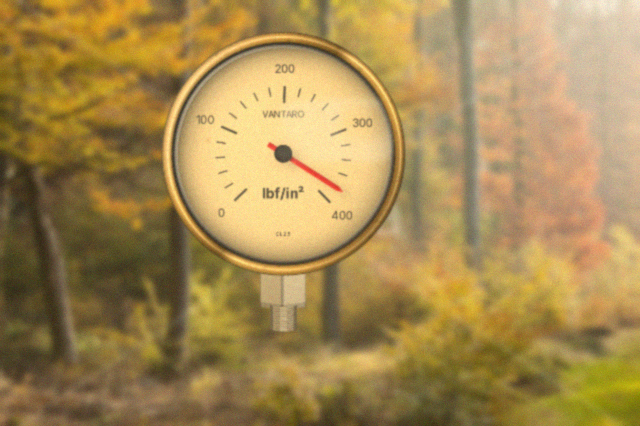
380psi
